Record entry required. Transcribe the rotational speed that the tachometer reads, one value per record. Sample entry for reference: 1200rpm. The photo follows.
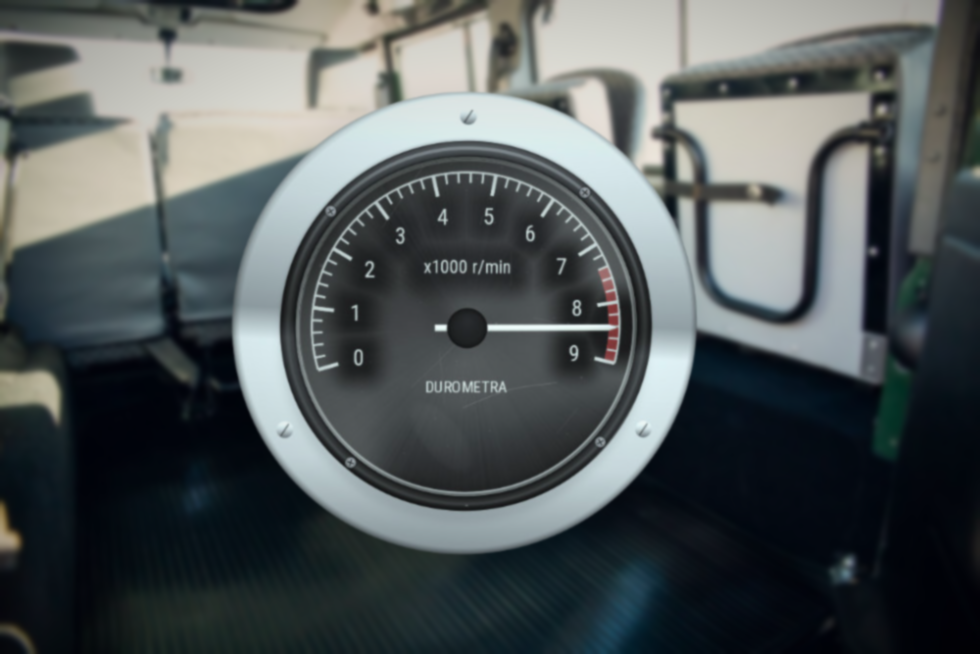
8400rpm
